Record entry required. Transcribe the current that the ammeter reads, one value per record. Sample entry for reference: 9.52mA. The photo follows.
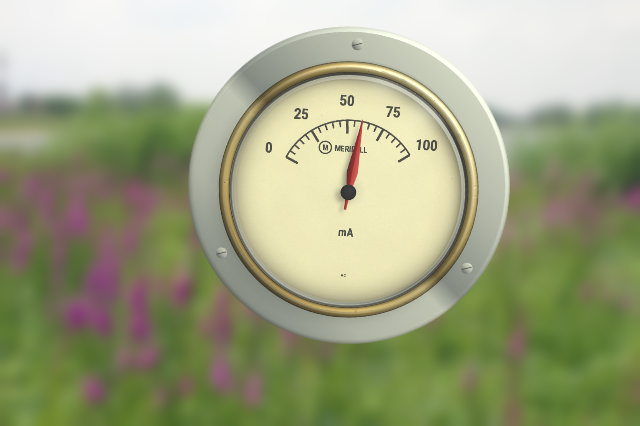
60mA
